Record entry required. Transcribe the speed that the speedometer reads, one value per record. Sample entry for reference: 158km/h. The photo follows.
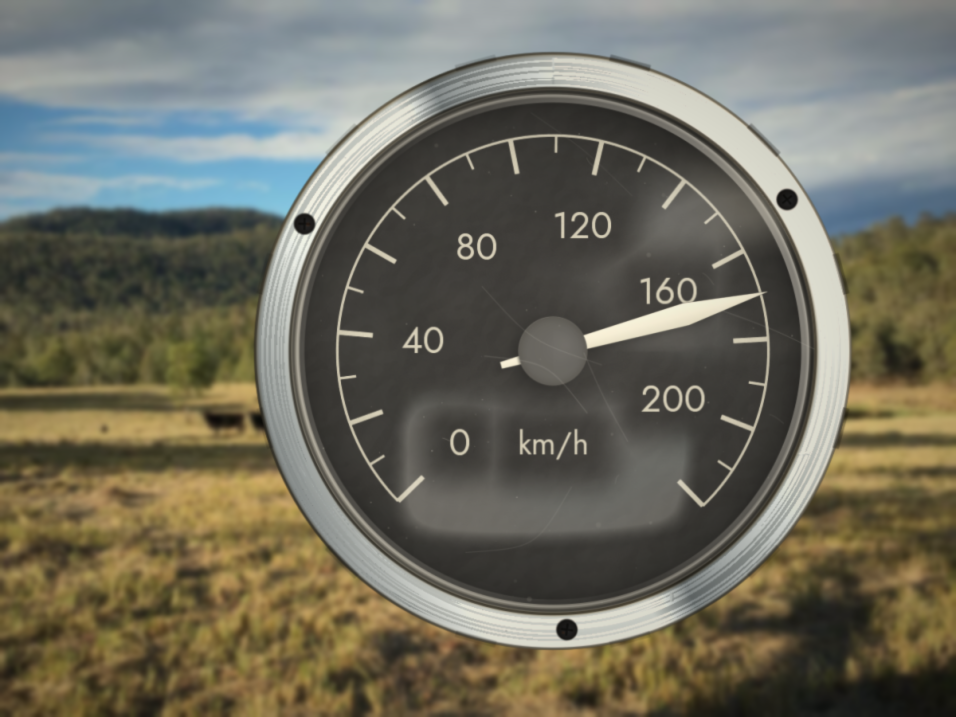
170km/h
